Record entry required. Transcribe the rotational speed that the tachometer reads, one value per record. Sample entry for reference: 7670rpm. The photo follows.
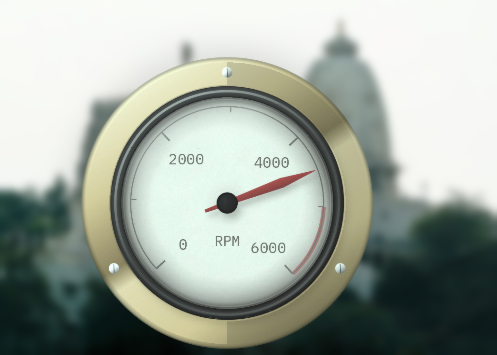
4500rpm
